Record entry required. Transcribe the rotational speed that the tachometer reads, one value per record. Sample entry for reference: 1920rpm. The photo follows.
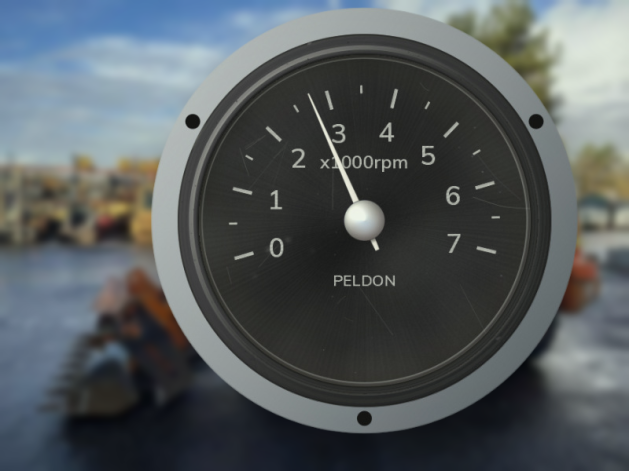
2750rpm
